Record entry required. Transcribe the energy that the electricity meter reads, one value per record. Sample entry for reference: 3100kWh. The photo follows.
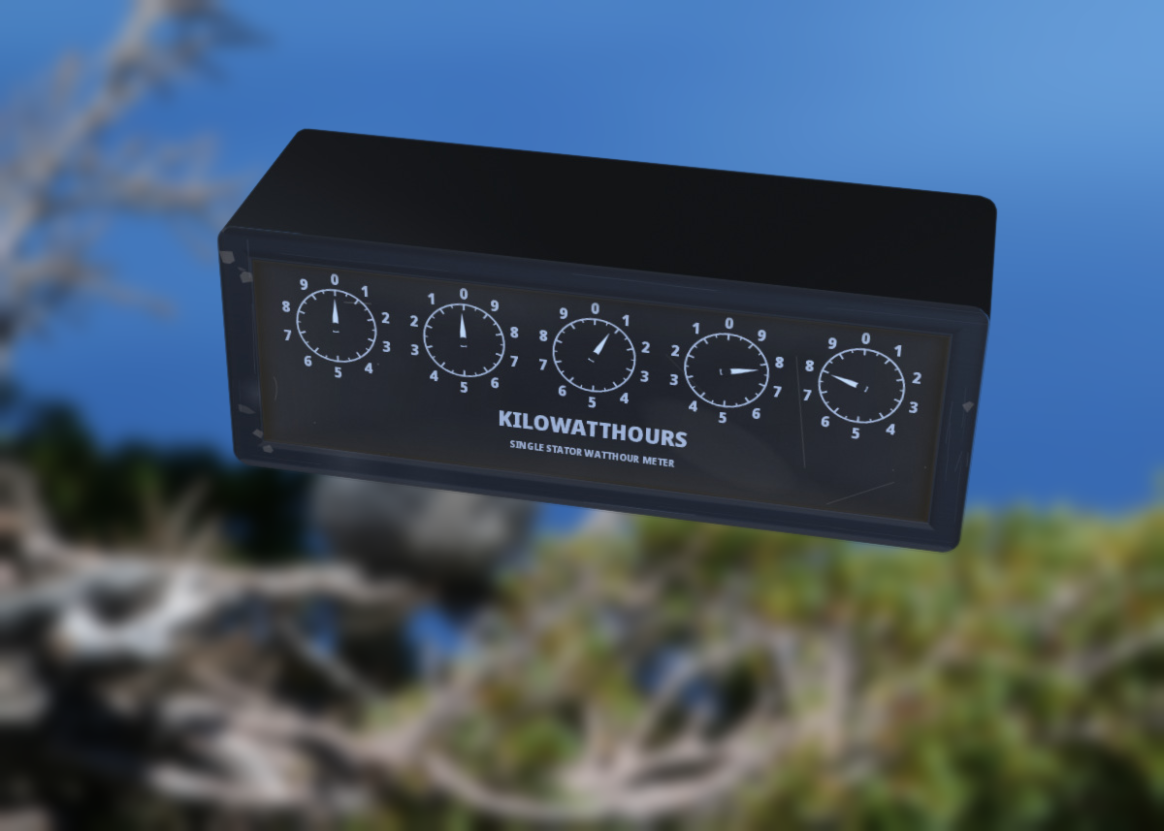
78kWh
